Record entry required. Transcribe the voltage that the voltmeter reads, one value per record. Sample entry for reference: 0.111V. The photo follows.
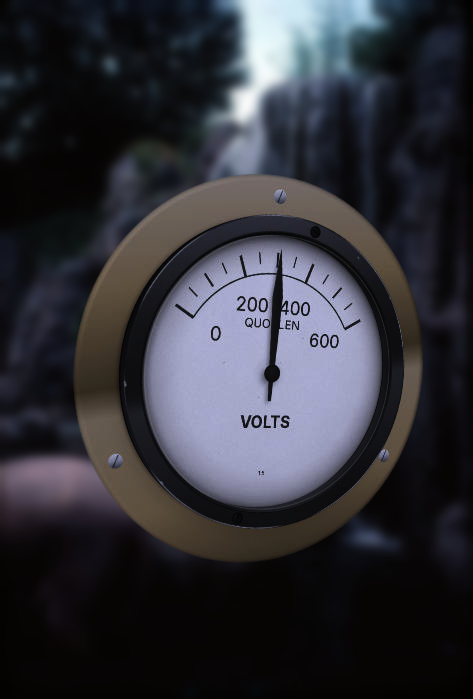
300V
